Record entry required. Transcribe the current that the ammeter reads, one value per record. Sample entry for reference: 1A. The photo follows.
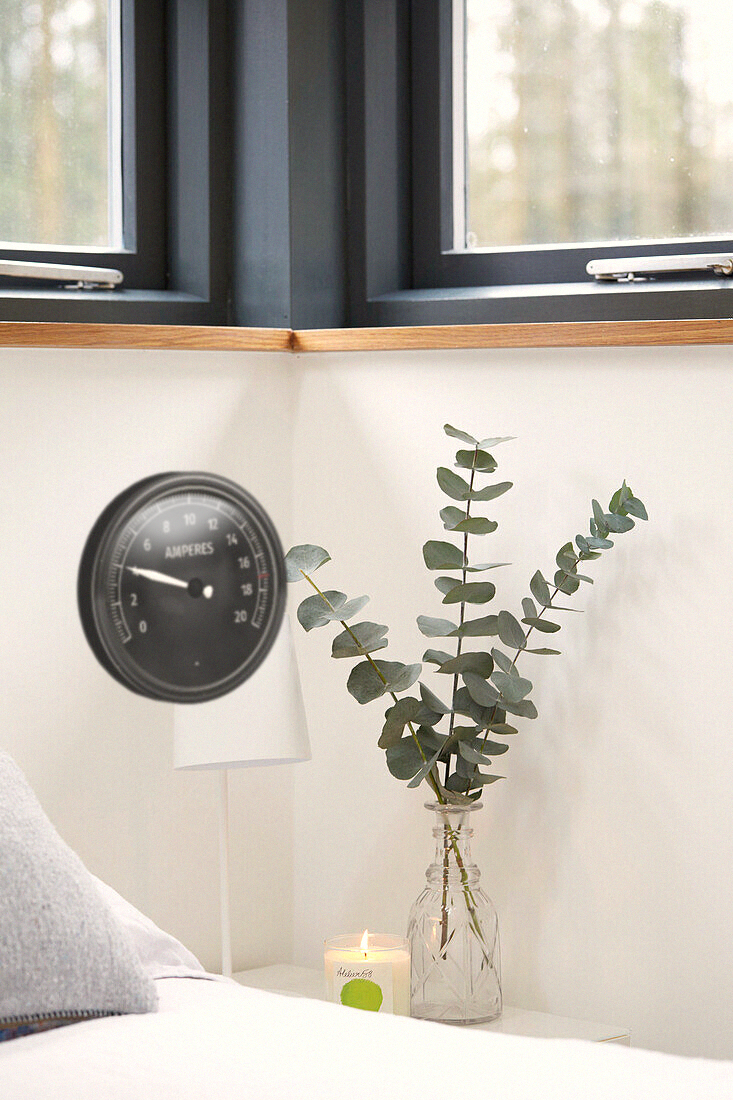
4A
